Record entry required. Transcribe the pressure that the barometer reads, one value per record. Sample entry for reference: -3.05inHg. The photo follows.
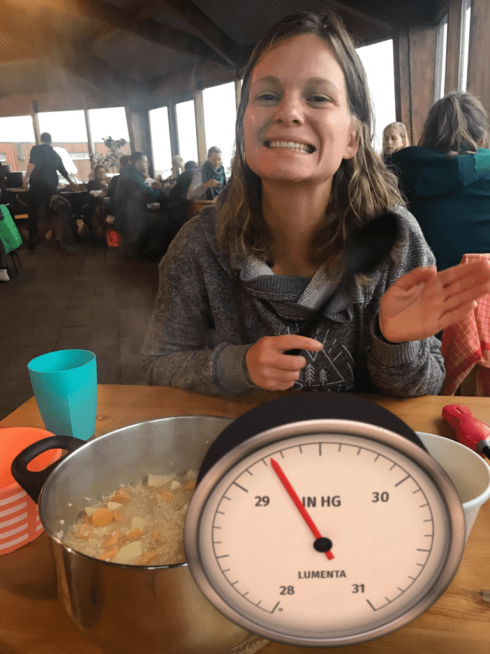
29.25inHg
